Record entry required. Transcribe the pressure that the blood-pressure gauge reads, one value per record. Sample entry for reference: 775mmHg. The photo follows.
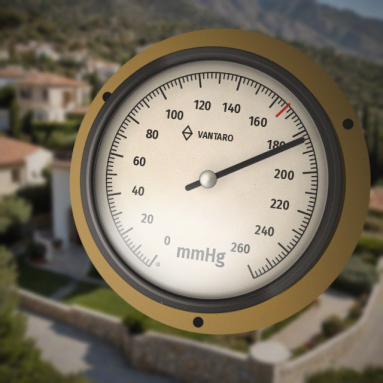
184mmHg
